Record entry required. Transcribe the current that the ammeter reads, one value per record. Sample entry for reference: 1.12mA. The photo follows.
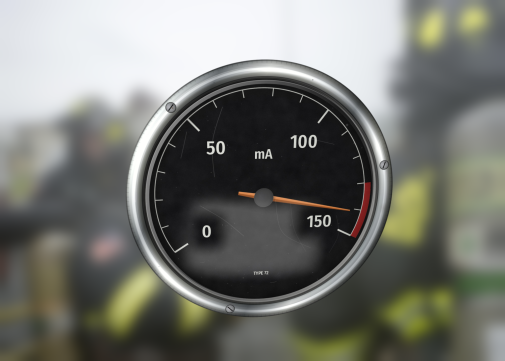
140mA
